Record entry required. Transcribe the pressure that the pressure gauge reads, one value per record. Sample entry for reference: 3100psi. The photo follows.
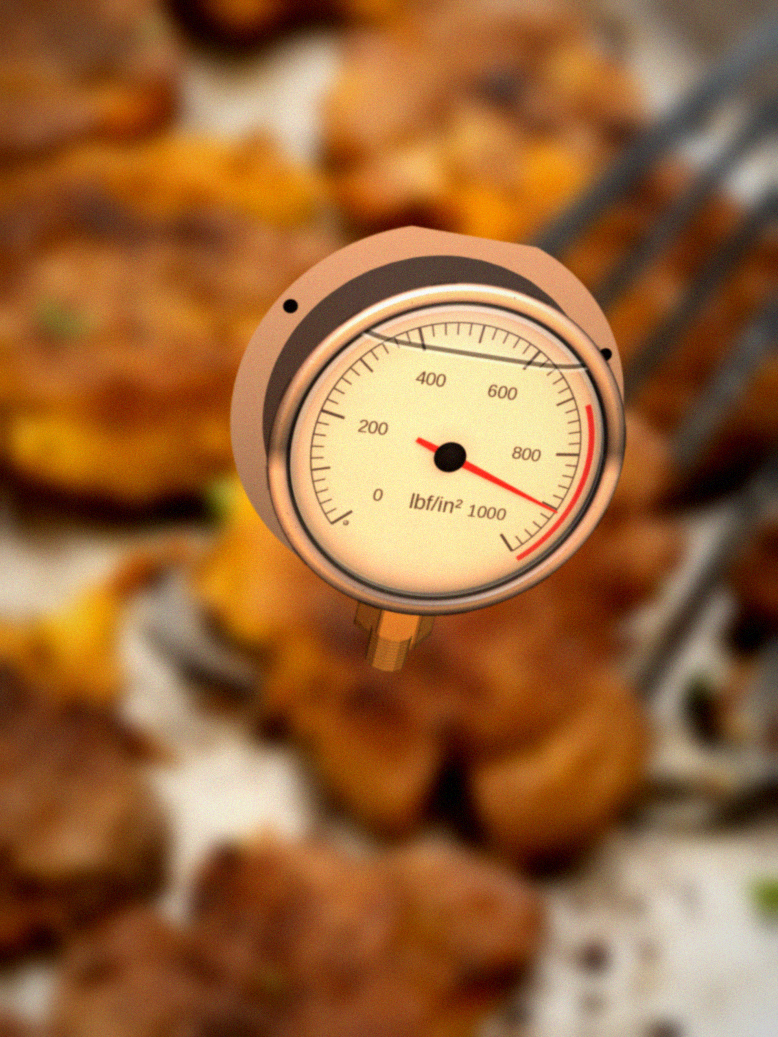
900psi
